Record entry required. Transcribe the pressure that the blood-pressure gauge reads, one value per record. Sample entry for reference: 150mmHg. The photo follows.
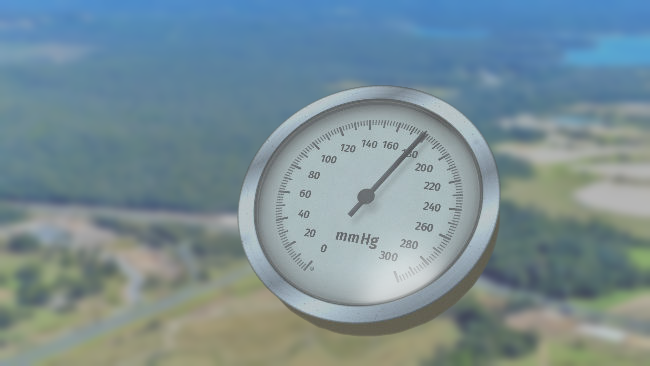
180mmHg
